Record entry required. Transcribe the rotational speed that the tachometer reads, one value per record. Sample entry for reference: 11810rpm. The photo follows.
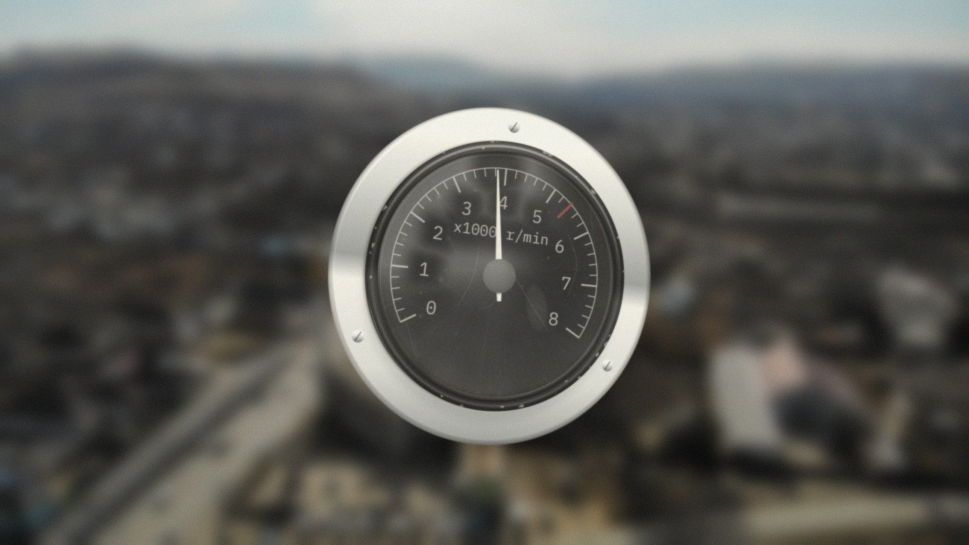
3800rpm
